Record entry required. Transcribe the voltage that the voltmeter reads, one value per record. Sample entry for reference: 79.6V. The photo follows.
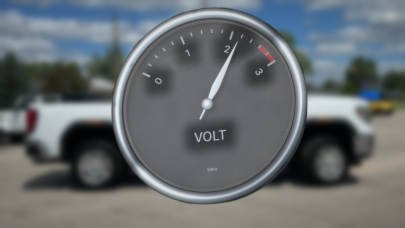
2.2V
